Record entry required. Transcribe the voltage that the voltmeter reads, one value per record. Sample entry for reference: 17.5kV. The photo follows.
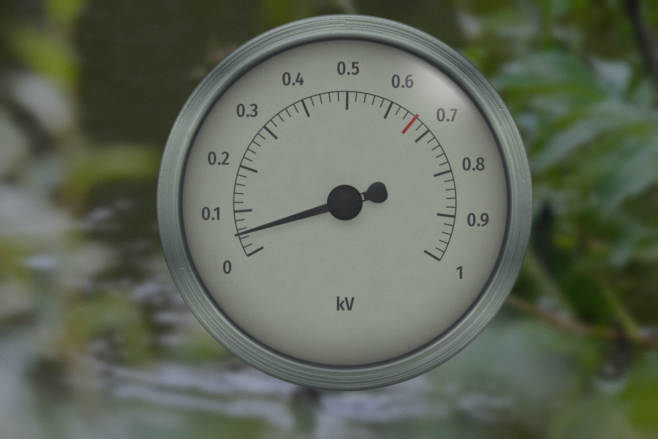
0.05kV
